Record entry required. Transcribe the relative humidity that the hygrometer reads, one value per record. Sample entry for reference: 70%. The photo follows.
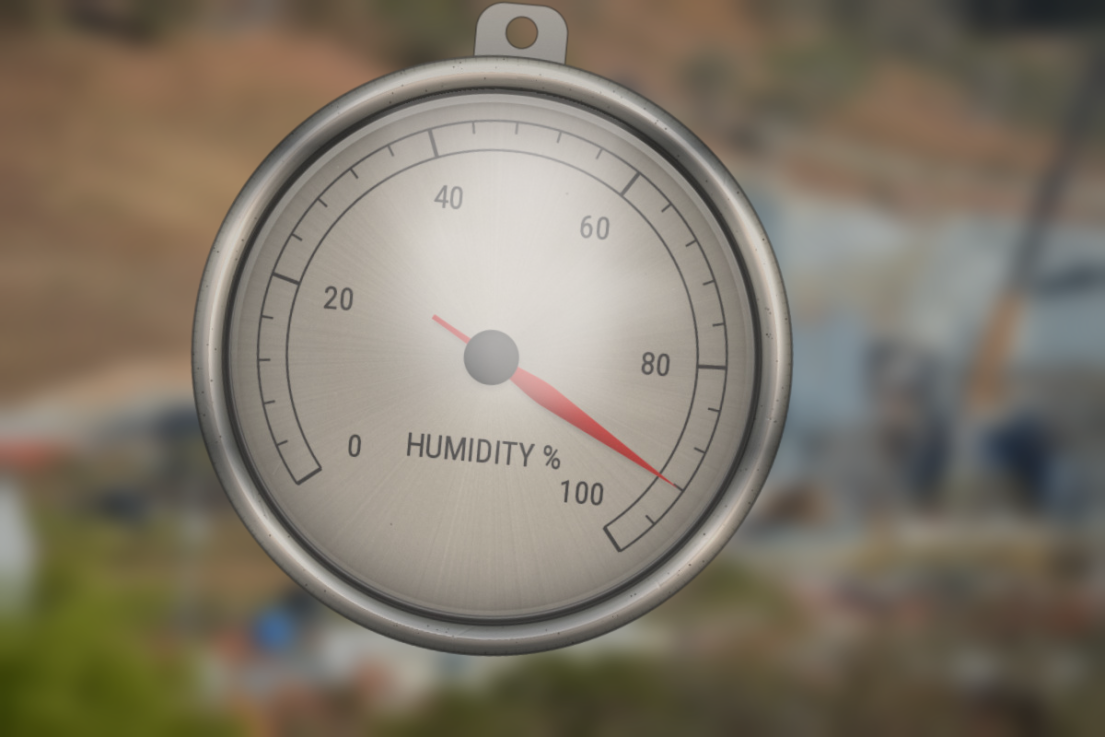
92%
